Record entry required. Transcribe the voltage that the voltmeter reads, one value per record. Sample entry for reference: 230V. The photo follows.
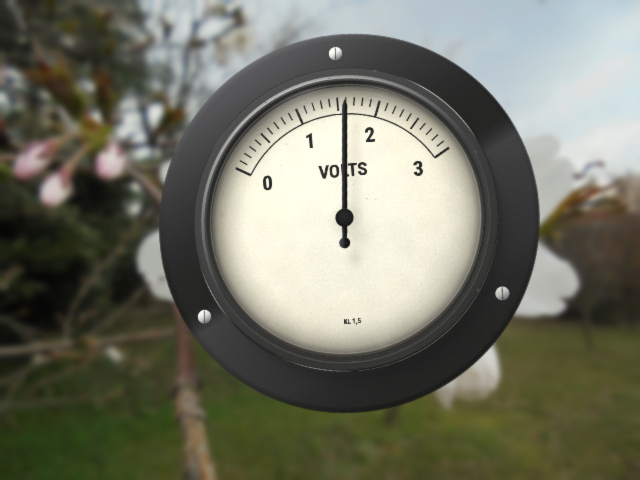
1.6V
